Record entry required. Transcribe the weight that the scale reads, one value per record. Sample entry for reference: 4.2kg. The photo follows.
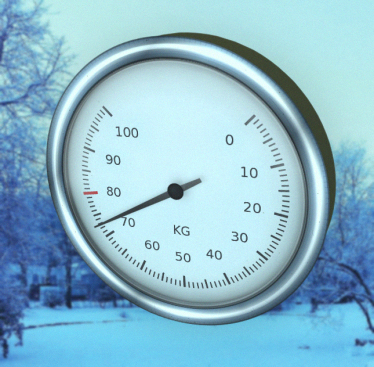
73kg
